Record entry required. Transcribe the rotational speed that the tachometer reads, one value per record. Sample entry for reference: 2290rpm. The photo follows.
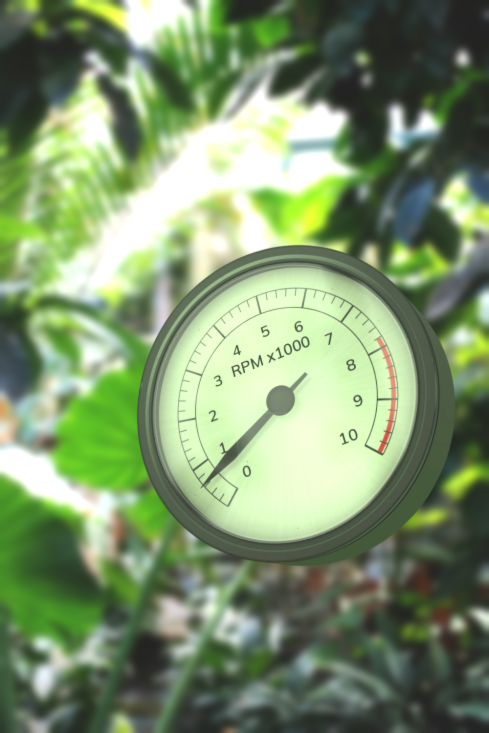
600rpm
